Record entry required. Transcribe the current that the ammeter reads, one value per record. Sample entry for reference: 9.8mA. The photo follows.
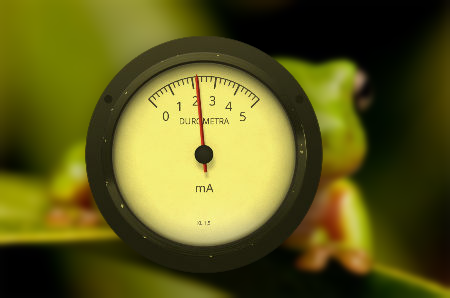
2.2mA
